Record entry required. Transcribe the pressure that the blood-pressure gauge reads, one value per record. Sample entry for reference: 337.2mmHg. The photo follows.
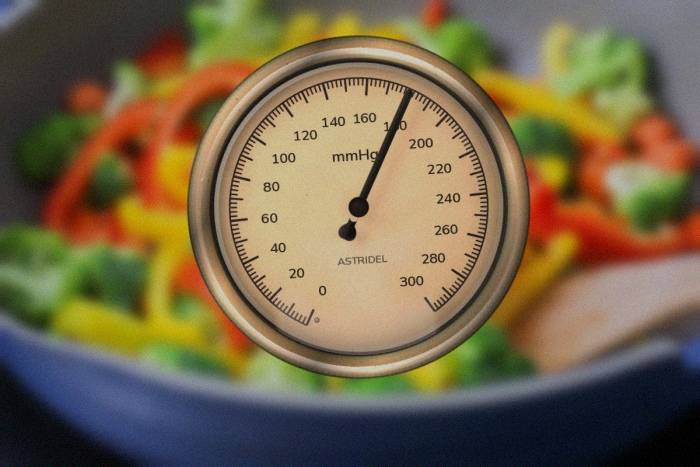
180mmHg
